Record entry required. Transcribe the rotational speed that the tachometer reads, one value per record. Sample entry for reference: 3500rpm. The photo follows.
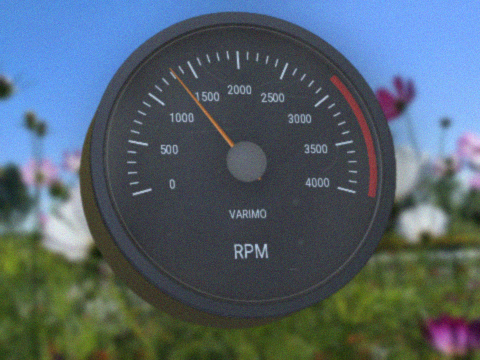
1300rpm
